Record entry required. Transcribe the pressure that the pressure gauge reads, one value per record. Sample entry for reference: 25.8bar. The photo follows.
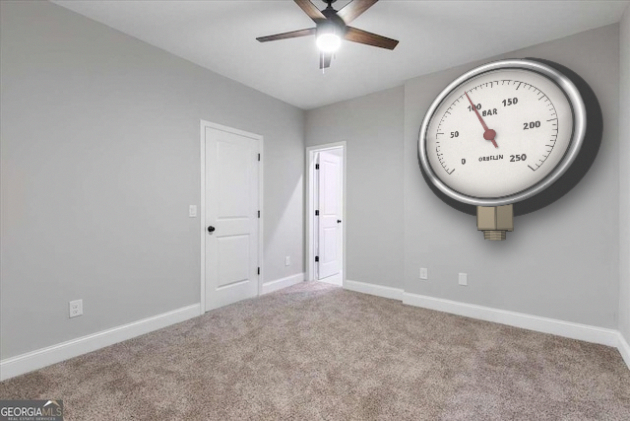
100bar
